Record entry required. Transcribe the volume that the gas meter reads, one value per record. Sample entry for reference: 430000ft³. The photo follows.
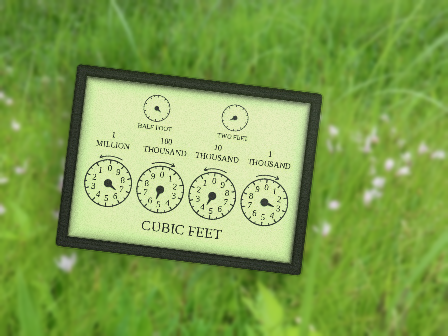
654300ft³
